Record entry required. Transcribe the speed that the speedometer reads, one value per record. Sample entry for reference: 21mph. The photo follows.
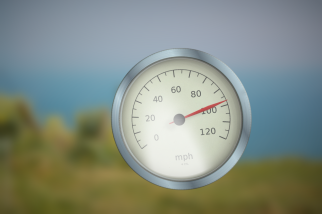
97.5mph
